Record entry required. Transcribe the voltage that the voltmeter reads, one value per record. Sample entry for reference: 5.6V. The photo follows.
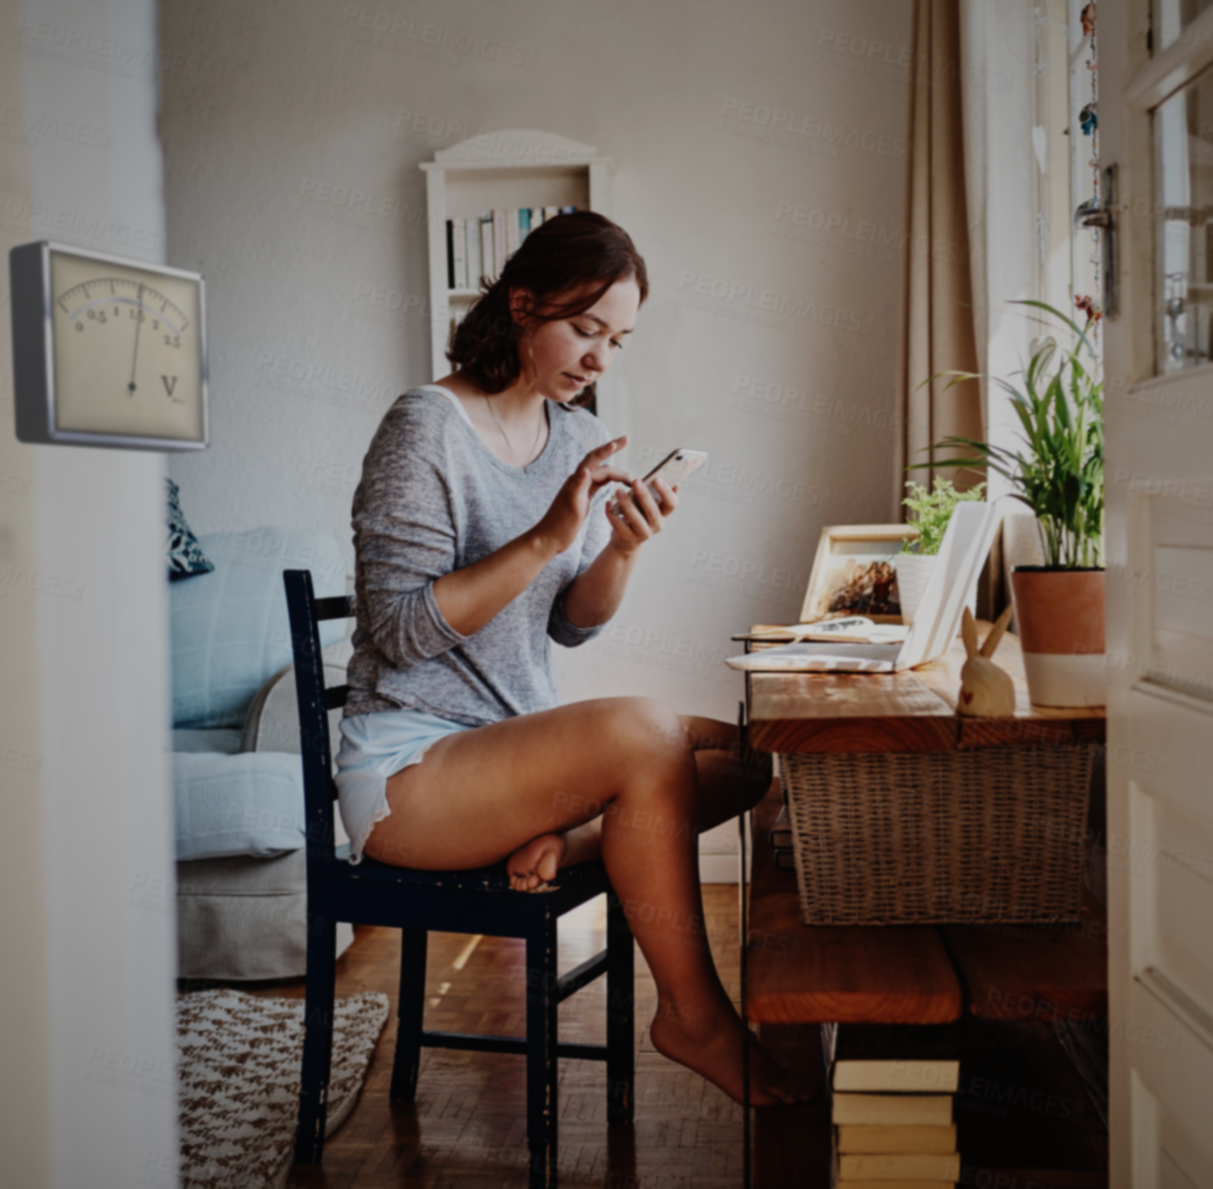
1.5V
